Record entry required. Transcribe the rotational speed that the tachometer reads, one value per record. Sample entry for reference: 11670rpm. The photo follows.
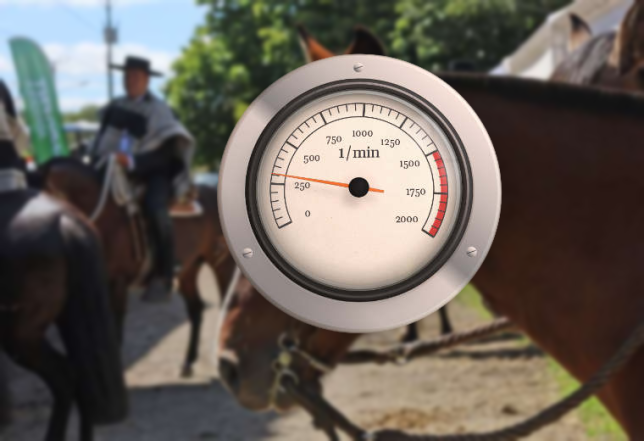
300rpm
